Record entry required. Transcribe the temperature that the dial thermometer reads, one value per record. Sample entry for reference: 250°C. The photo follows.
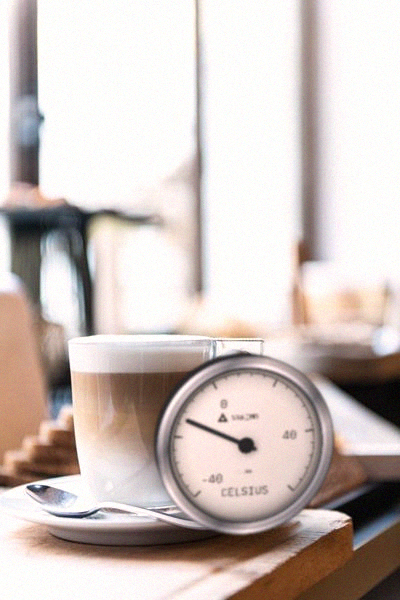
-14°C
